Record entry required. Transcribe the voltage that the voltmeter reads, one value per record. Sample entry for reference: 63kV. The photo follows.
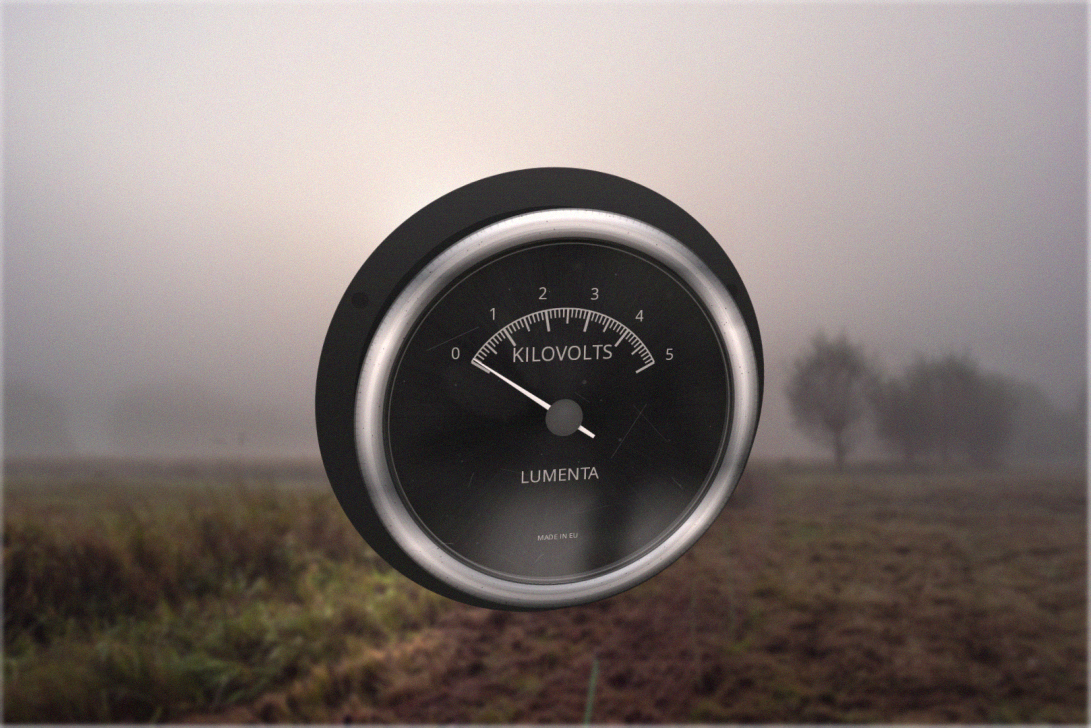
0.1kV
